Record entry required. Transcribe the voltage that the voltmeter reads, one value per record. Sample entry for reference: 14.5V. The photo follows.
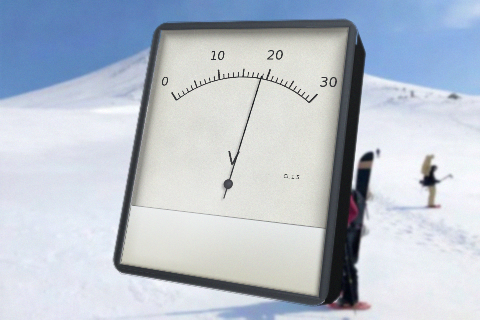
19V
